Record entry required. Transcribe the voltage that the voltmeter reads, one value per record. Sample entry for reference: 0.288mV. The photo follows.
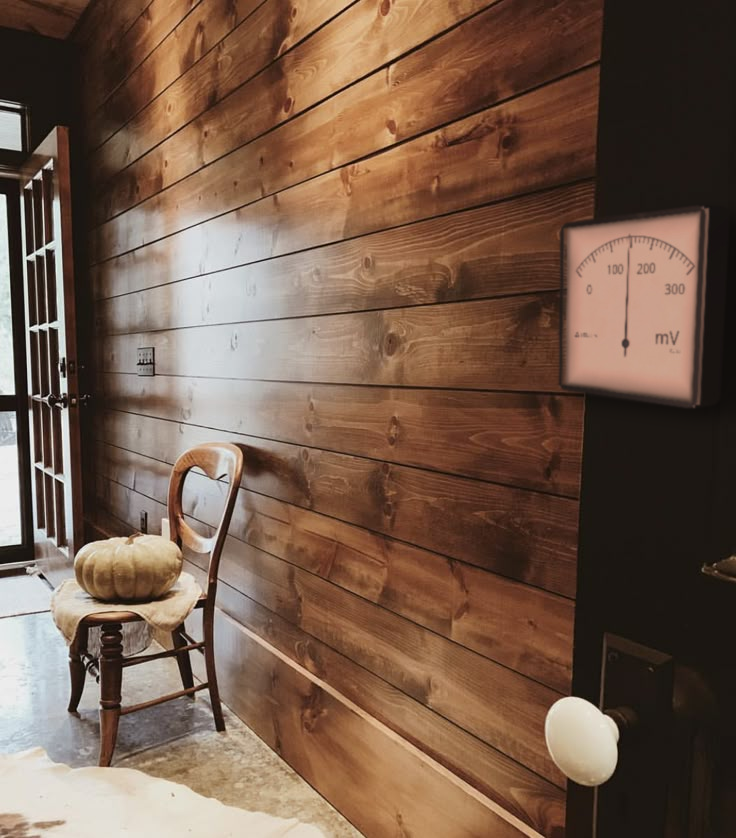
150mV
